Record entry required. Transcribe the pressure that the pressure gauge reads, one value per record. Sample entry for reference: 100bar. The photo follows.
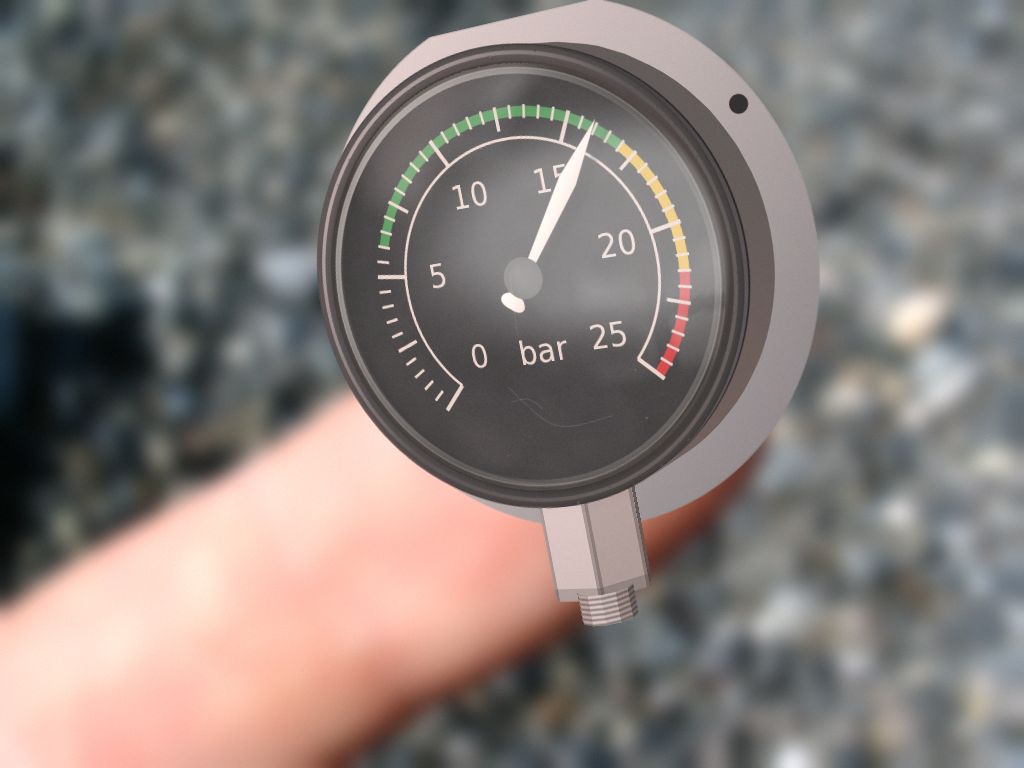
16bar
